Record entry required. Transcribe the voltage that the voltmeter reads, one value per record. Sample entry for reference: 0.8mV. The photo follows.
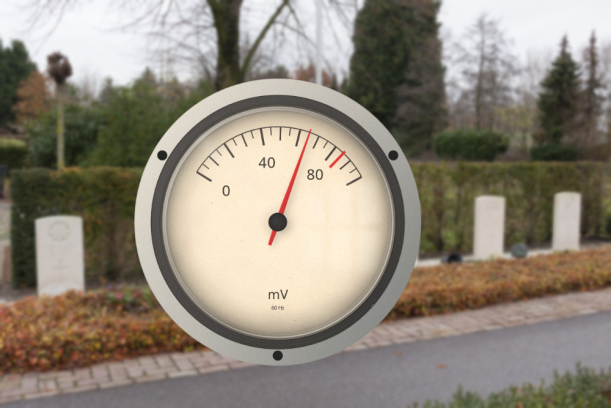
65mV
